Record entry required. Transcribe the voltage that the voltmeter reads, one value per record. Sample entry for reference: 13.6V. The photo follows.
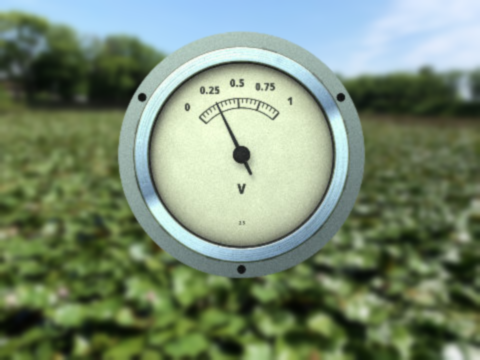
0.25V
